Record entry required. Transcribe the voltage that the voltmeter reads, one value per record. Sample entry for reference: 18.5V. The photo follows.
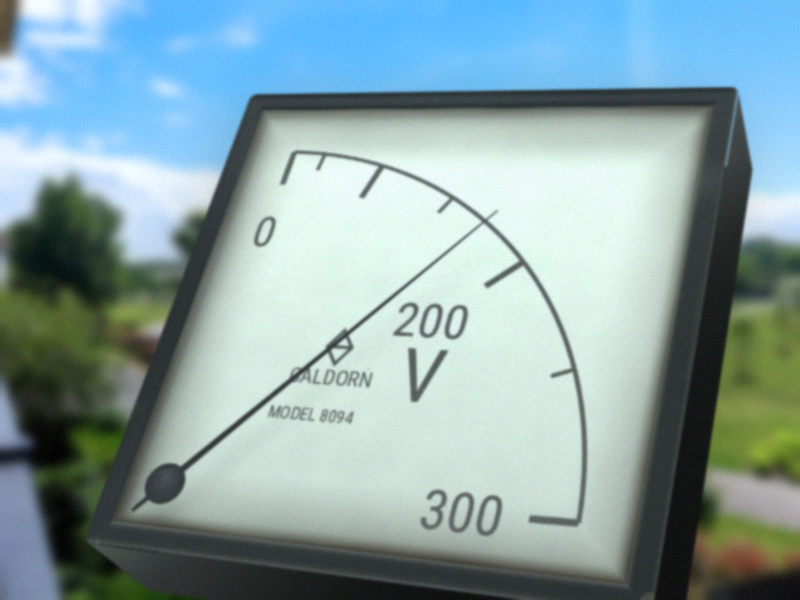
175V
